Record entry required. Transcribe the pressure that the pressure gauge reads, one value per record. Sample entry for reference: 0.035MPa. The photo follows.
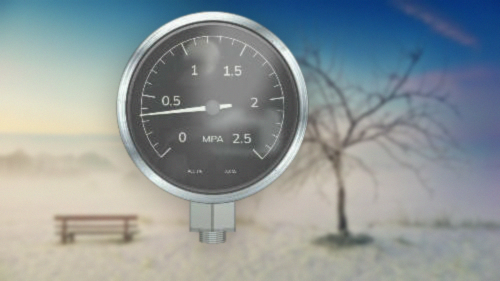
0.35MPa
